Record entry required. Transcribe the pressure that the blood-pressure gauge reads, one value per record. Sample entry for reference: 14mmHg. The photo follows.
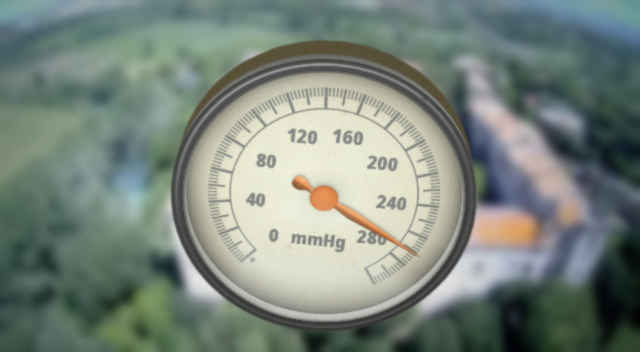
270mmHg
